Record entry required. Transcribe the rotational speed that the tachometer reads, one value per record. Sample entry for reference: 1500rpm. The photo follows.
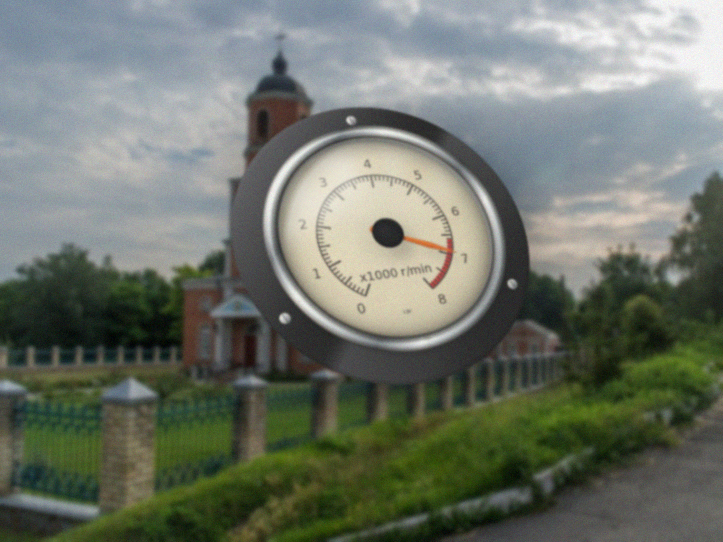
7000rpm
